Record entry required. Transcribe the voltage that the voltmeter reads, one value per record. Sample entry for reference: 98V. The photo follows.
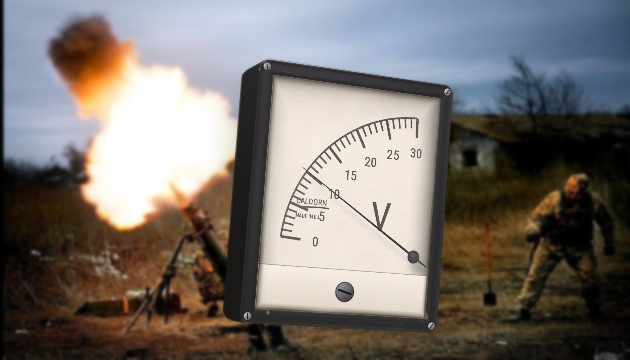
10V
